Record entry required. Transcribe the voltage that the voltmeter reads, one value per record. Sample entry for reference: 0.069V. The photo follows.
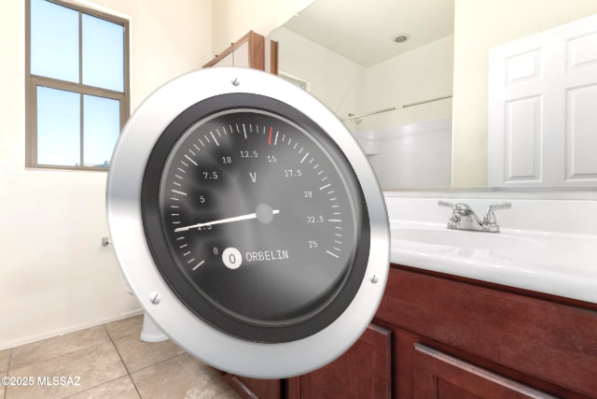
2.5V
